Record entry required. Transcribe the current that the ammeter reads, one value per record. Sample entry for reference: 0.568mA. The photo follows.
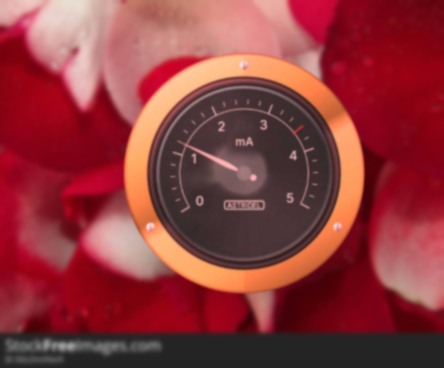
1.2mA
